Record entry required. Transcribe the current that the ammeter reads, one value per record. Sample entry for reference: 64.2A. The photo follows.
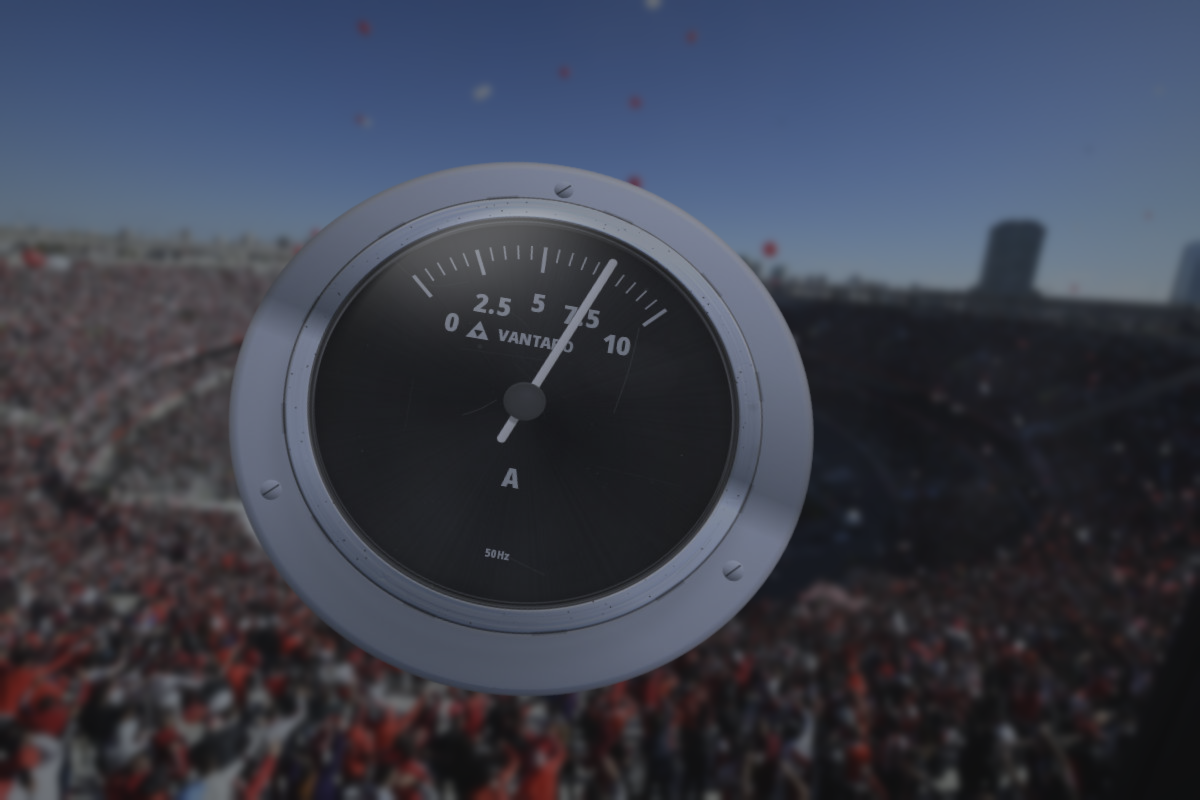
7.5A
